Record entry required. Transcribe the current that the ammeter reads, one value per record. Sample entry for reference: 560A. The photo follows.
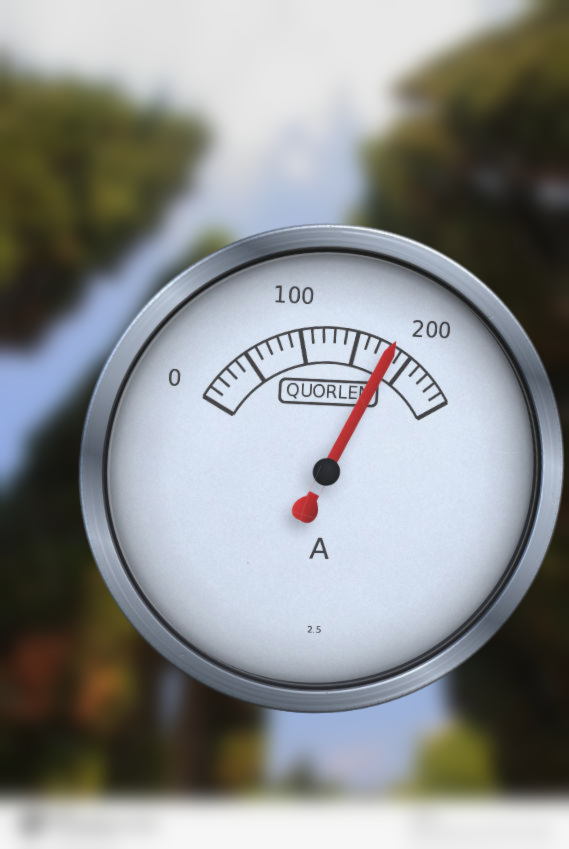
180A
